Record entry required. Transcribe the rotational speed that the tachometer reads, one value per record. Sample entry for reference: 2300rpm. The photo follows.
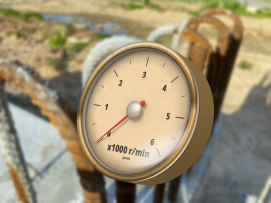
0rpm
